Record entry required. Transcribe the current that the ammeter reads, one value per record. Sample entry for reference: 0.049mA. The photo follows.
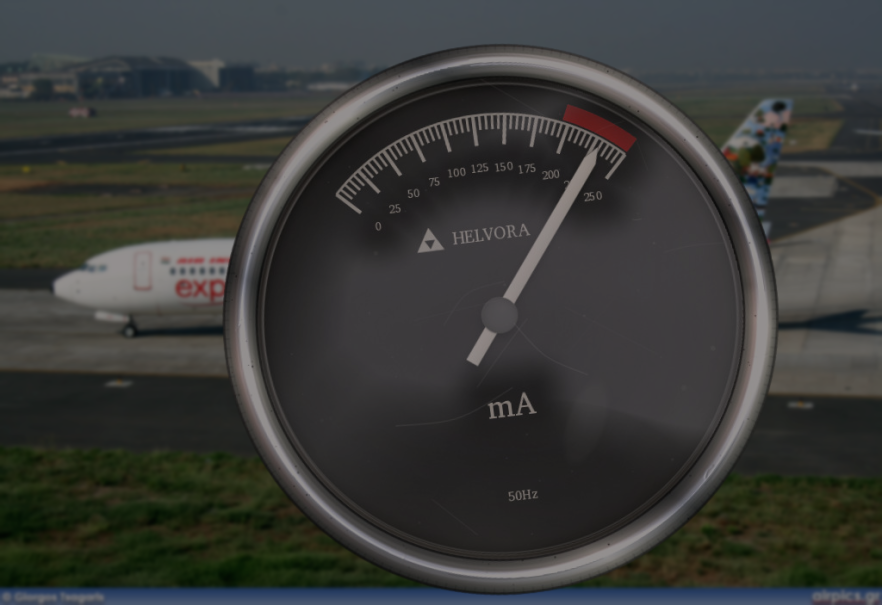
230mA
